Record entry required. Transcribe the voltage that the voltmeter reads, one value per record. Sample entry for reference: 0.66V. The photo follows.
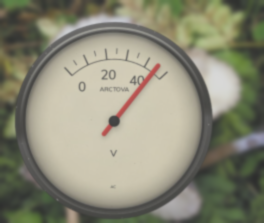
45V
